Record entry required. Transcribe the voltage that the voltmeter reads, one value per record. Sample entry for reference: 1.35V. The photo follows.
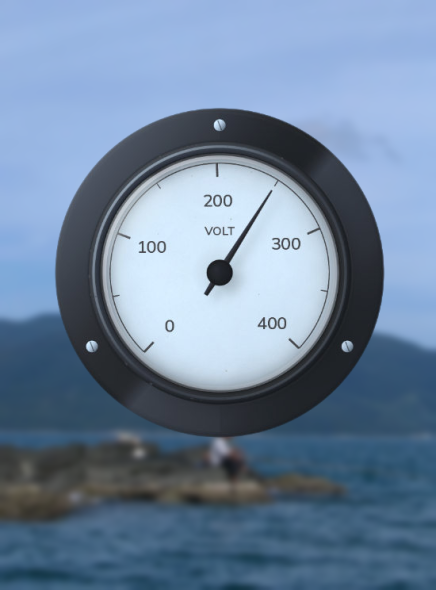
250V
